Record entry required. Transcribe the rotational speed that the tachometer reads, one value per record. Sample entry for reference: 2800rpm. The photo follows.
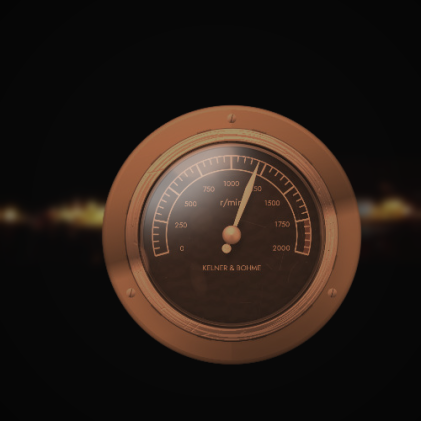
1200rpm
